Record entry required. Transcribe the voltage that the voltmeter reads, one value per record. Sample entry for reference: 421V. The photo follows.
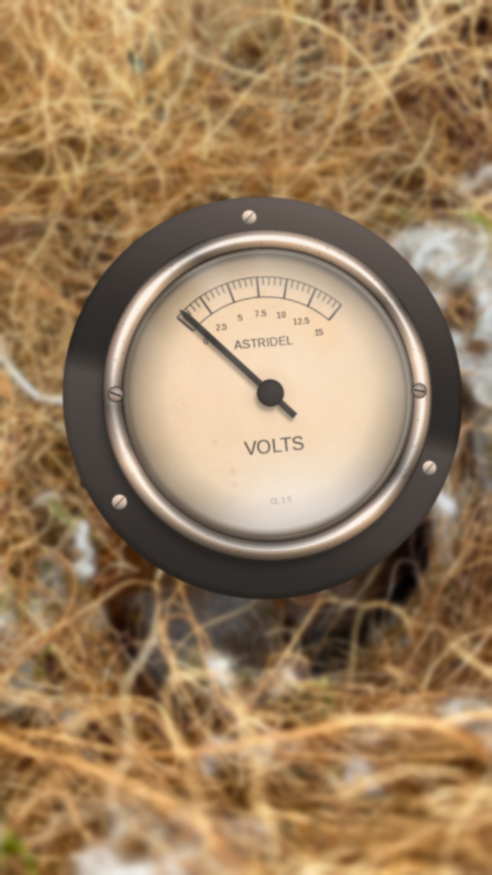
0.5V
